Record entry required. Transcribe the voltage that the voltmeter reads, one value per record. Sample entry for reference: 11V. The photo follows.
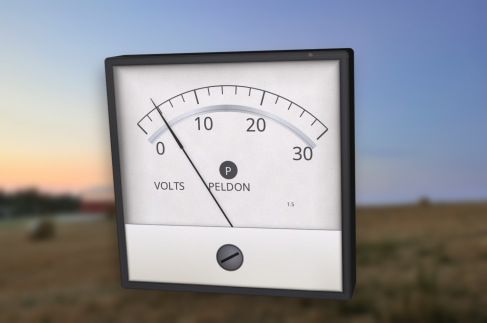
4V
